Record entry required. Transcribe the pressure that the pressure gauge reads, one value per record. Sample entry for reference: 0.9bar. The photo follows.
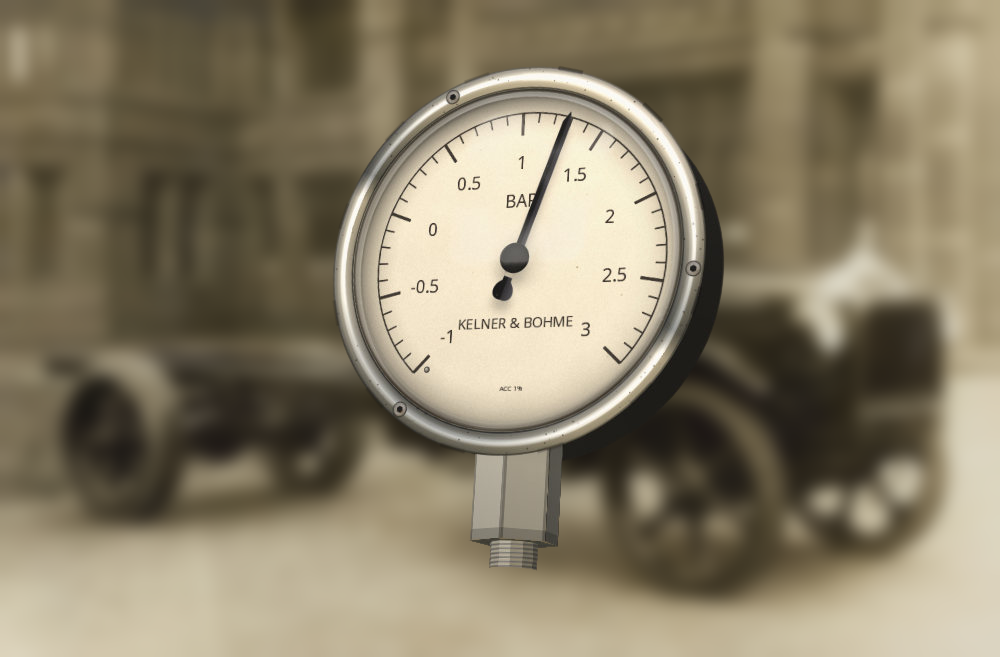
1.3bar
